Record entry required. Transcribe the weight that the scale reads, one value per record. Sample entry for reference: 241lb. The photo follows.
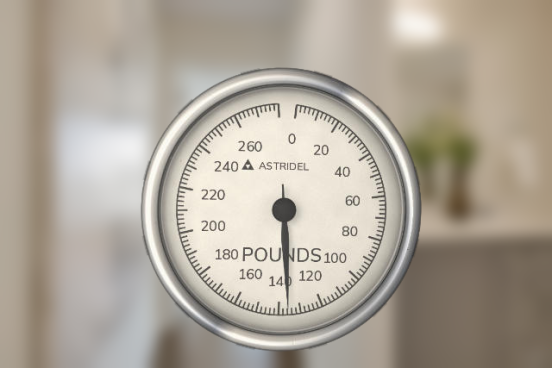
136lb
